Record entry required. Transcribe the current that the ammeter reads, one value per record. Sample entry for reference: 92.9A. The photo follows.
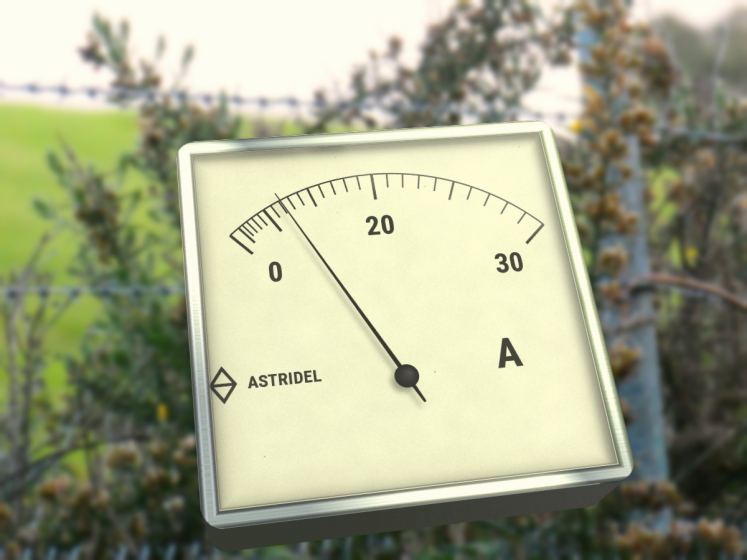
12A
